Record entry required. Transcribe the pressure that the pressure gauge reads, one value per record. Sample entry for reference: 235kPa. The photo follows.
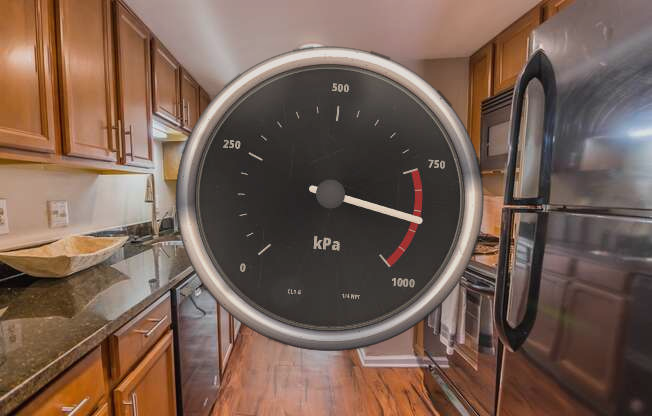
875kPa
